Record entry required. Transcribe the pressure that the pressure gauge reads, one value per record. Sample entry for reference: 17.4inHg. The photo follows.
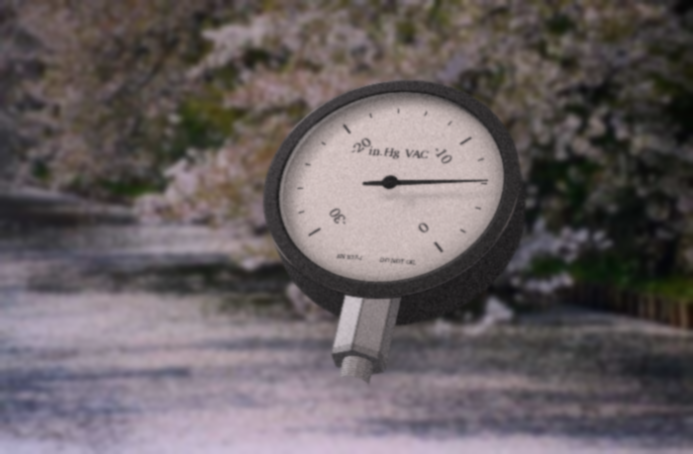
-6inHg
